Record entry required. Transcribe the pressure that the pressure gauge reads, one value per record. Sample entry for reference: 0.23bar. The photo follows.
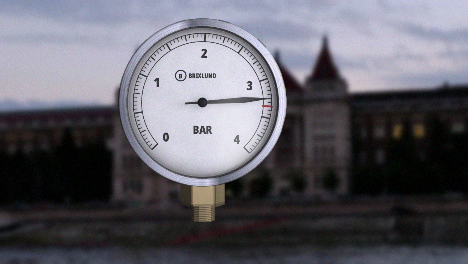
3.25bar
